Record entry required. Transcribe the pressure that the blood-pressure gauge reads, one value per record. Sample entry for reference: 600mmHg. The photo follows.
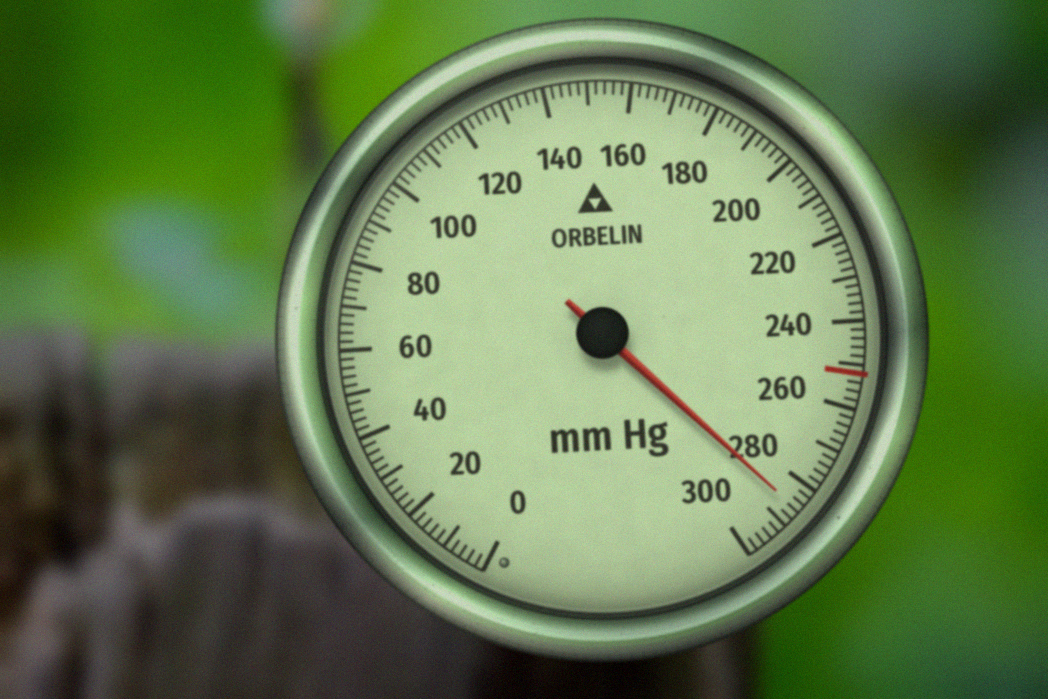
286mmHg
